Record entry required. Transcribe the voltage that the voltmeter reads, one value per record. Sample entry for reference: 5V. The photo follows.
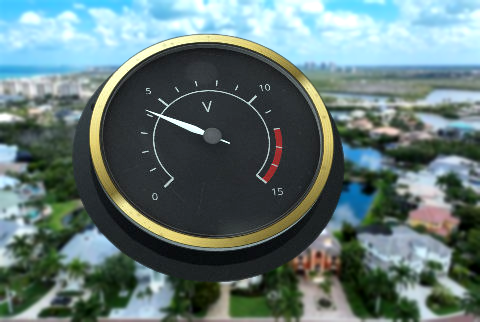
4V
